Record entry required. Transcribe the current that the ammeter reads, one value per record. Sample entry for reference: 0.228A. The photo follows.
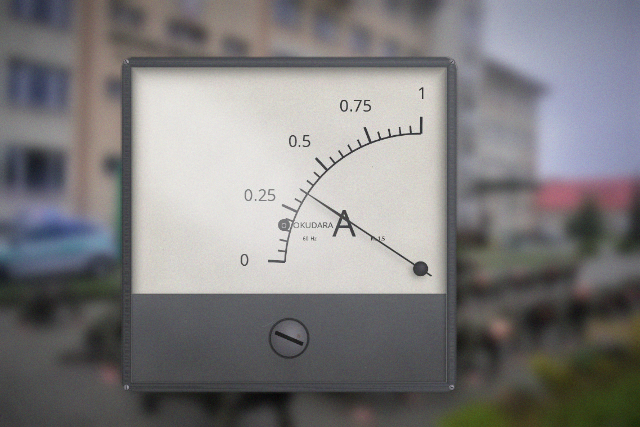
0.35A
